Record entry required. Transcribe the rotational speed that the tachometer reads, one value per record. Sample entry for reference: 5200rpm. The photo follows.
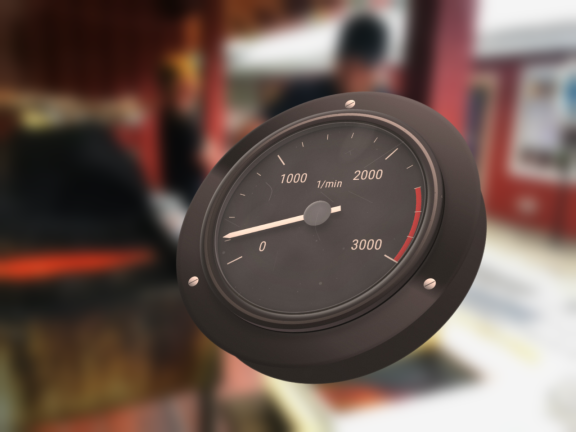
200rpm
